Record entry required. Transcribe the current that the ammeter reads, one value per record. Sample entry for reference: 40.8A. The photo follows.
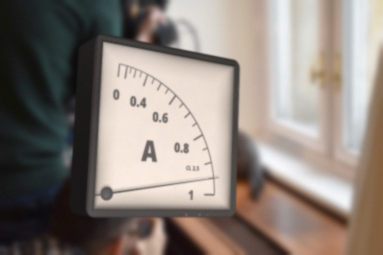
0.95A
